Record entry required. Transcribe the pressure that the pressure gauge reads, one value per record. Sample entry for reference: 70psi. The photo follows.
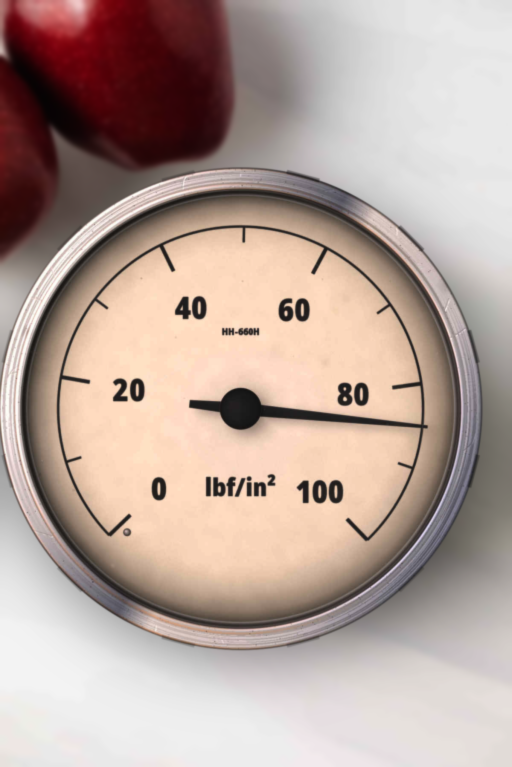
85psi
